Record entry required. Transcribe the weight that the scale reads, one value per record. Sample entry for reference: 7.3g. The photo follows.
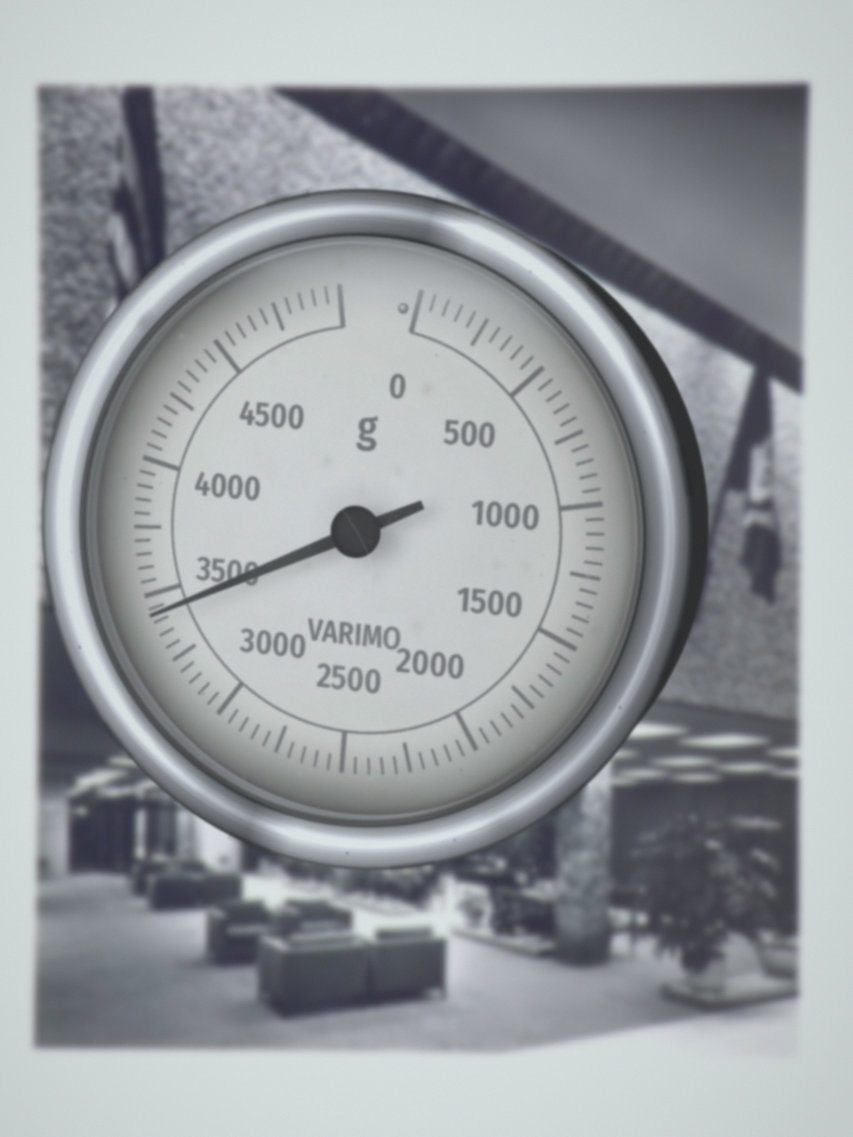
3425g
